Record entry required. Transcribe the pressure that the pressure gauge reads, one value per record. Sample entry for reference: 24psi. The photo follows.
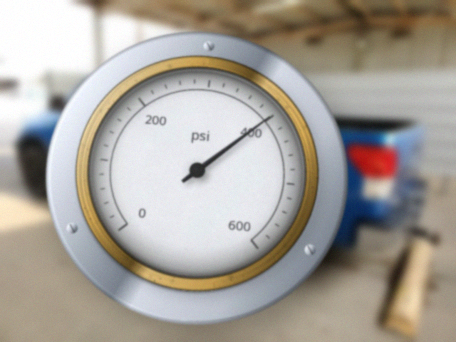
400psi
